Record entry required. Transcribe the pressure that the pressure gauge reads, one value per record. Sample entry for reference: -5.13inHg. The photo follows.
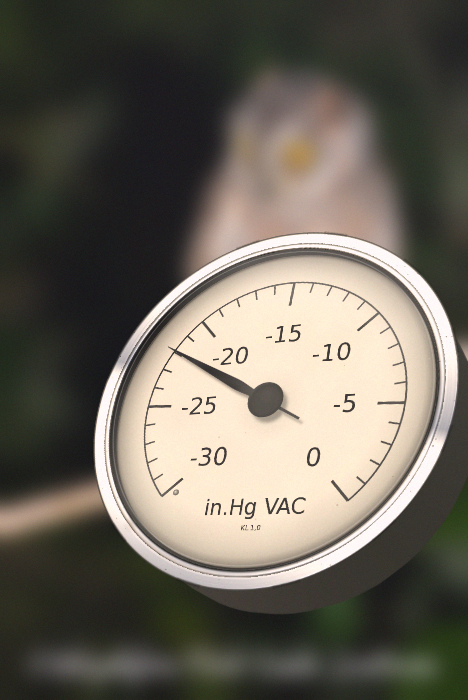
-22inHg
